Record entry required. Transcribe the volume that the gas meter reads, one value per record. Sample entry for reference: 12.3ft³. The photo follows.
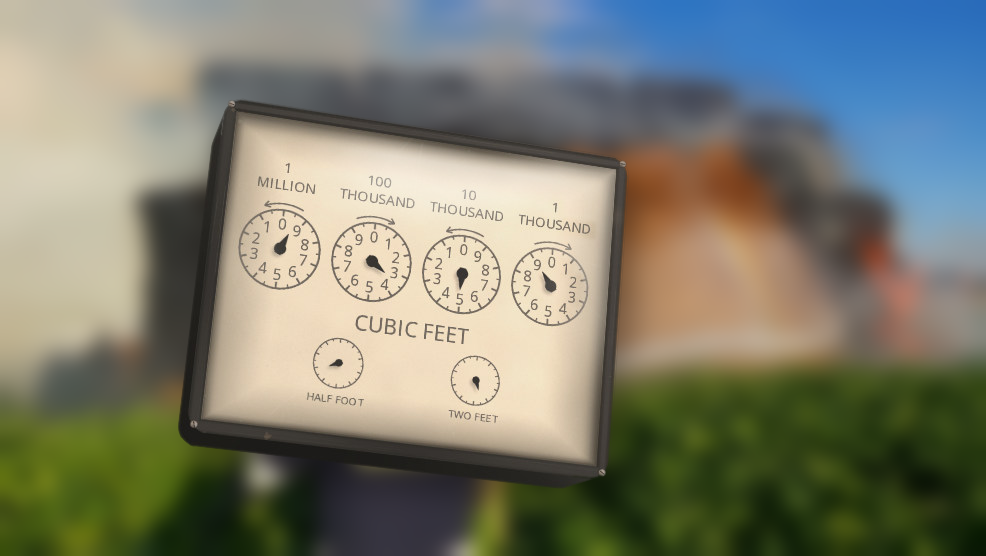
934900ft³
